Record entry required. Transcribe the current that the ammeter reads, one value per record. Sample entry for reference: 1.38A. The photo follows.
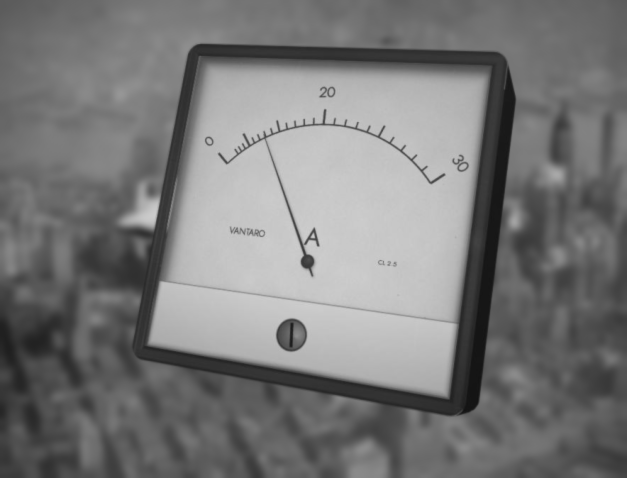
13A
